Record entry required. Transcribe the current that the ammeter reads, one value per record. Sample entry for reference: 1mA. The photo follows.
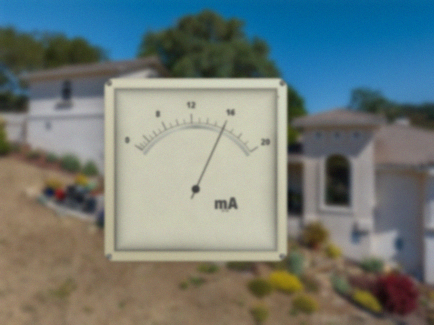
16mA
